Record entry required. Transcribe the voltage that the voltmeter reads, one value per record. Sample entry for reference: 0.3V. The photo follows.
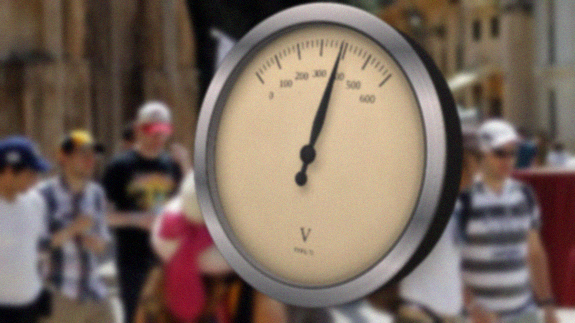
400V
